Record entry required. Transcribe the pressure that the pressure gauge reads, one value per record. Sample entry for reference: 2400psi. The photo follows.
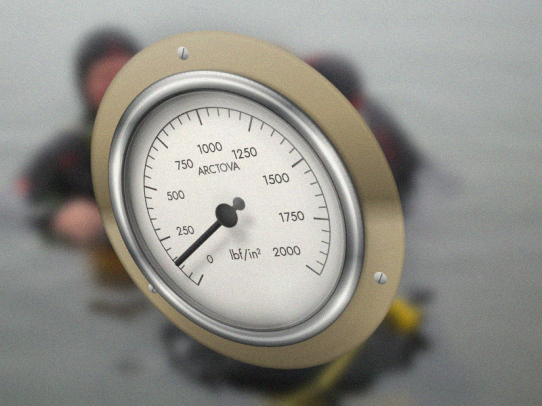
125psi
